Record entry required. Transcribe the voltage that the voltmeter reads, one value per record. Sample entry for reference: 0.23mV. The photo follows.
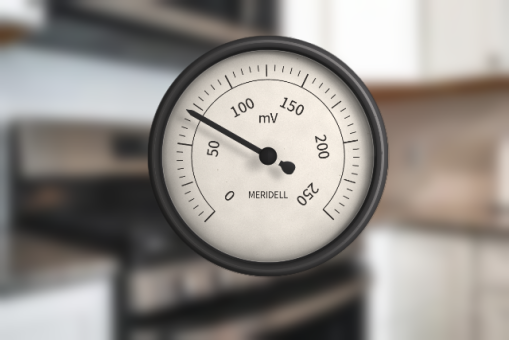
70mV
